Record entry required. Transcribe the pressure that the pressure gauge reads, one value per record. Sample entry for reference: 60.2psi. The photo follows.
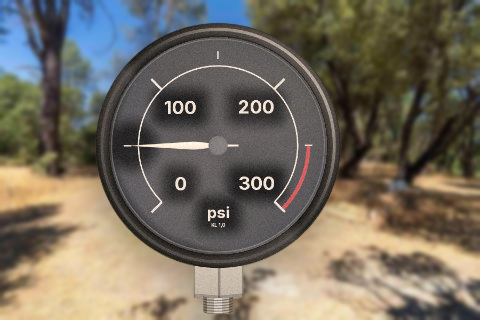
50psi
